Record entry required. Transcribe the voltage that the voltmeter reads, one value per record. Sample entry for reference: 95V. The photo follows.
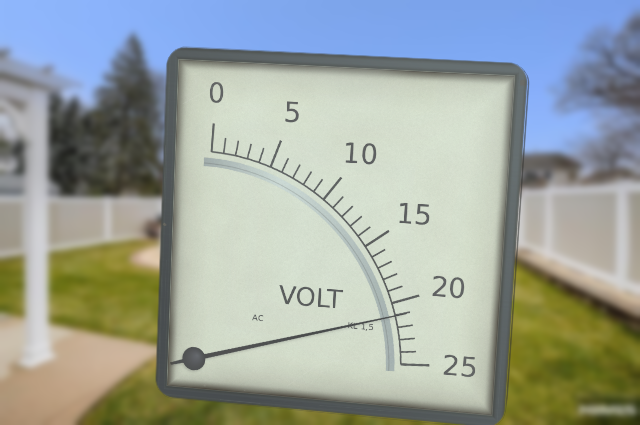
21V
